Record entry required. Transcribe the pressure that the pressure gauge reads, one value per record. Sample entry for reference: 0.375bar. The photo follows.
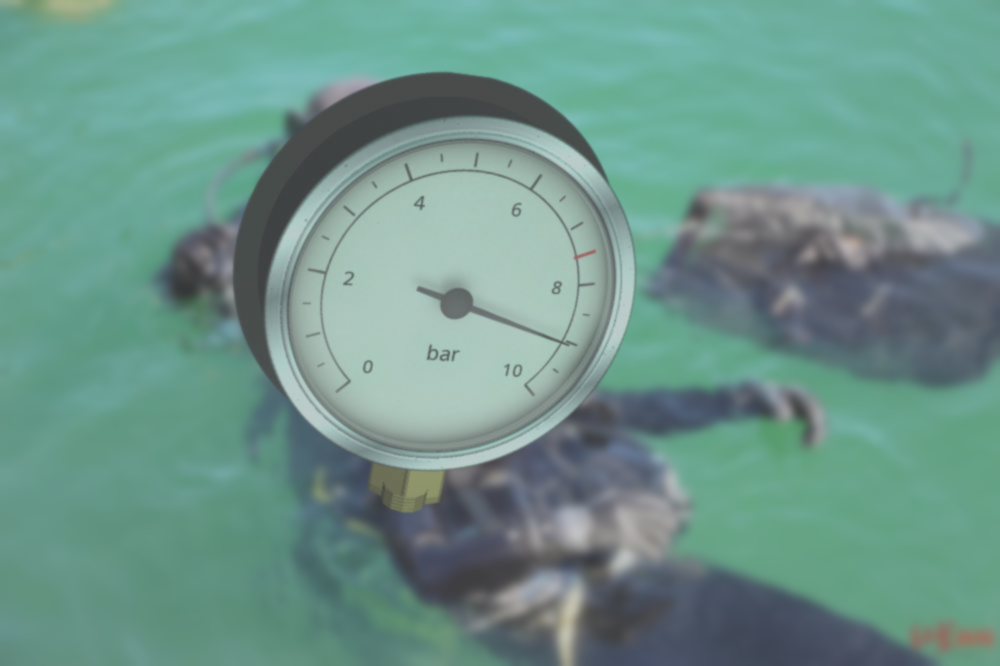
9bar
